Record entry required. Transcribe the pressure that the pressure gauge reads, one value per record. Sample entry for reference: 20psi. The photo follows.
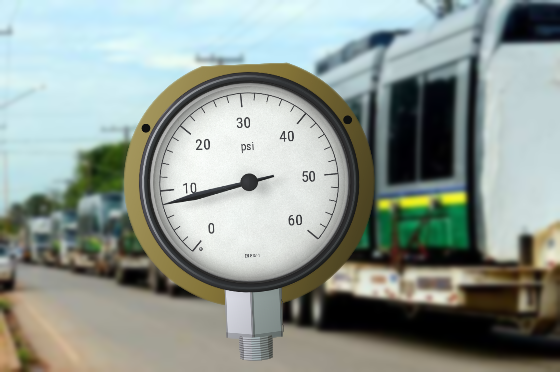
8psi
